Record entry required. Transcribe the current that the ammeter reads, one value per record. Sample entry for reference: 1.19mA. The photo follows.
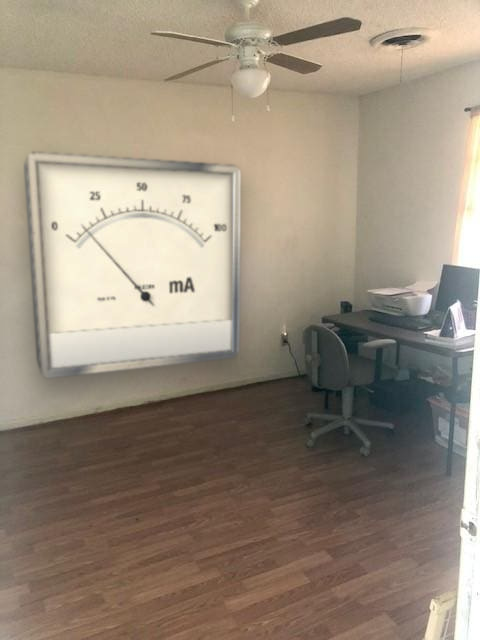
10mA
